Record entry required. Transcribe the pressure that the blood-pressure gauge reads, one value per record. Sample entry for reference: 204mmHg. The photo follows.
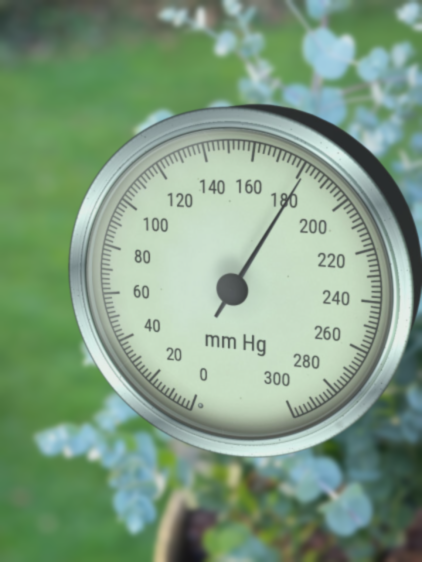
182mmHg
